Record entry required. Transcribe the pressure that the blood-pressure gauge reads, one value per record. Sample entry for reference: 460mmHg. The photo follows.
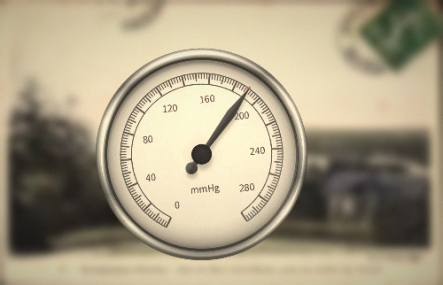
190mmHg
